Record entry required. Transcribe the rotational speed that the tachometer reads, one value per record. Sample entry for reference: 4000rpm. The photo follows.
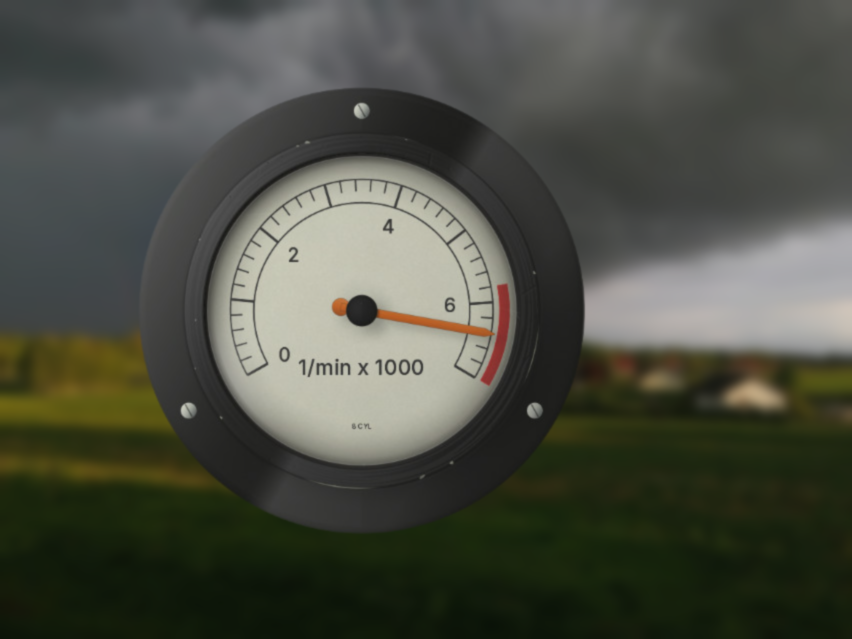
6400rpm
